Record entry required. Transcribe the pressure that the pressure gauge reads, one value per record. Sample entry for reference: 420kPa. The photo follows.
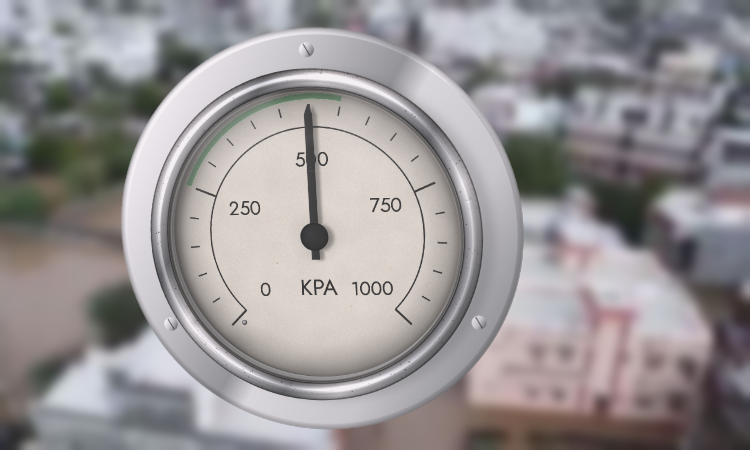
500kPa
